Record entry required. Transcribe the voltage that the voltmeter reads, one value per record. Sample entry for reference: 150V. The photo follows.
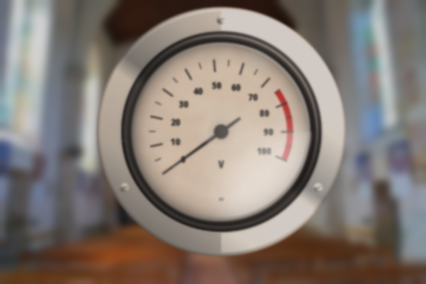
0V
